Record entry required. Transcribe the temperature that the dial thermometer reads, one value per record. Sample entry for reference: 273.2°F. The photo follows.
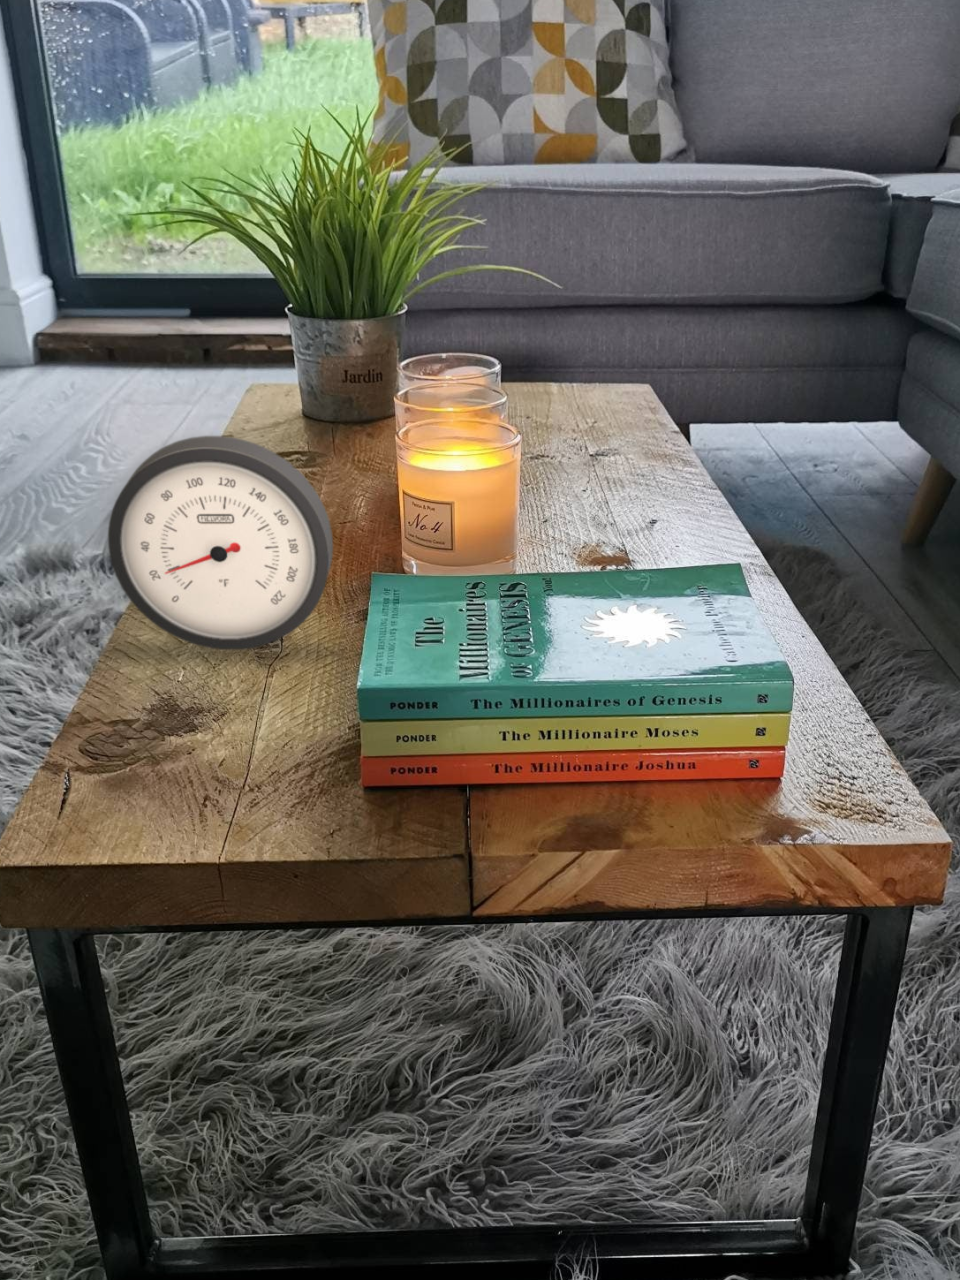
20°F
